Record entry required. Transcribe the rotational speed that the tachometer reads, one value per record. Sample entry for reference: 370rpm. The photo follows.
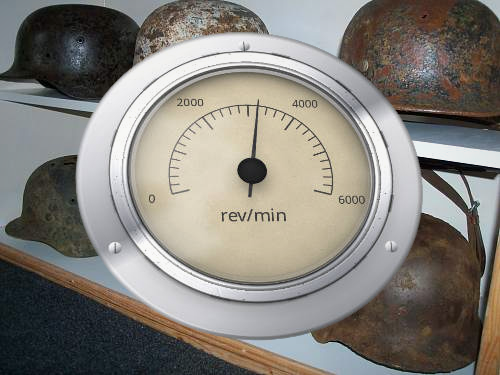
3200rpm
